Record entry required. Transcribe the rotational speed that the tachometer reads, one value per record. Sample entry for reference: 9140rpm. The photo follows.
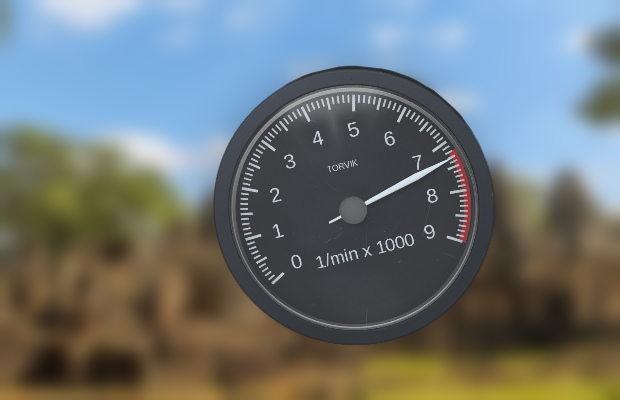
7300rpm
